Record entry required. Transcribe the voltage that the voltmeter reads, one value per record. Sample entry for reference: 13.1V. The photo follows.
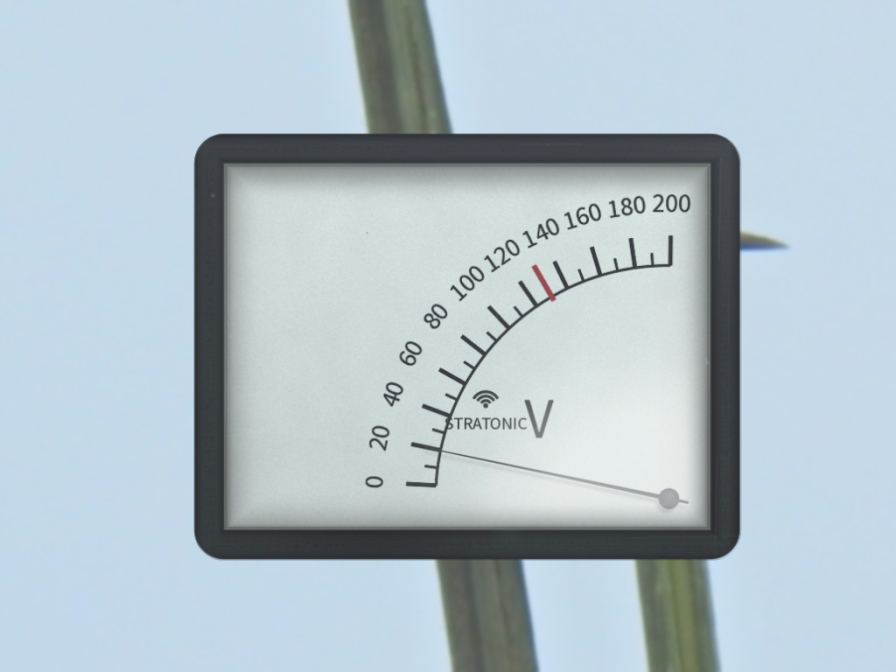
20V
